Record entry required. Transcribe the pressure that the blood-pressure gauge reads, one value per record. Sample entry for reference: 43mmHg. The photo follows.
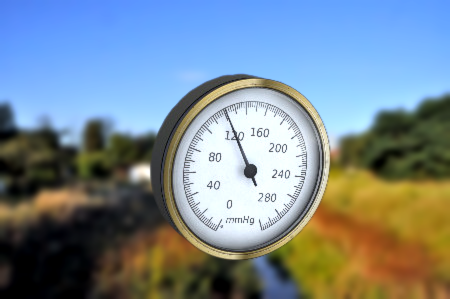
120mmHg
